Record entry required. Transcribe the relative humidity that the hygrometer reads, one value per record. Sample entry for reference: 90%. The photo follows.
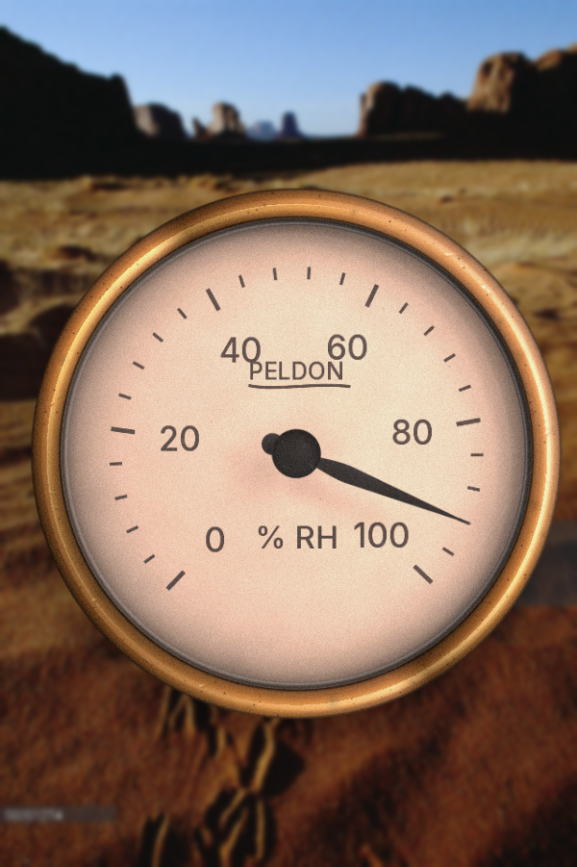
92%
